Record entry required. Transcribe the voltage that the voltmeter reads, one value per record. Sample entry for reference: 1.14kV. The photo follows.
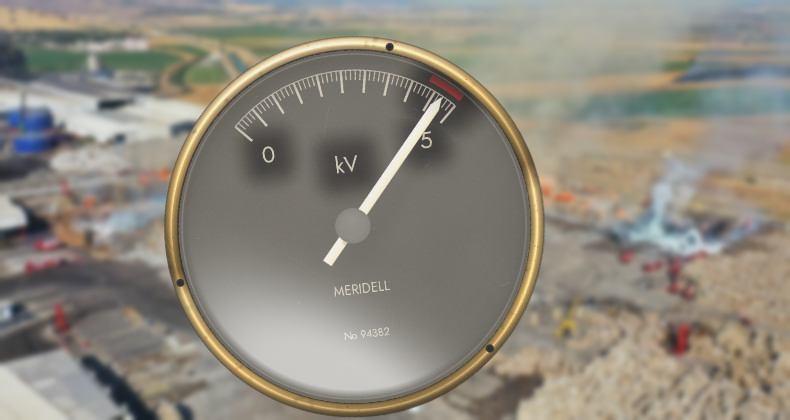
4.7kV
